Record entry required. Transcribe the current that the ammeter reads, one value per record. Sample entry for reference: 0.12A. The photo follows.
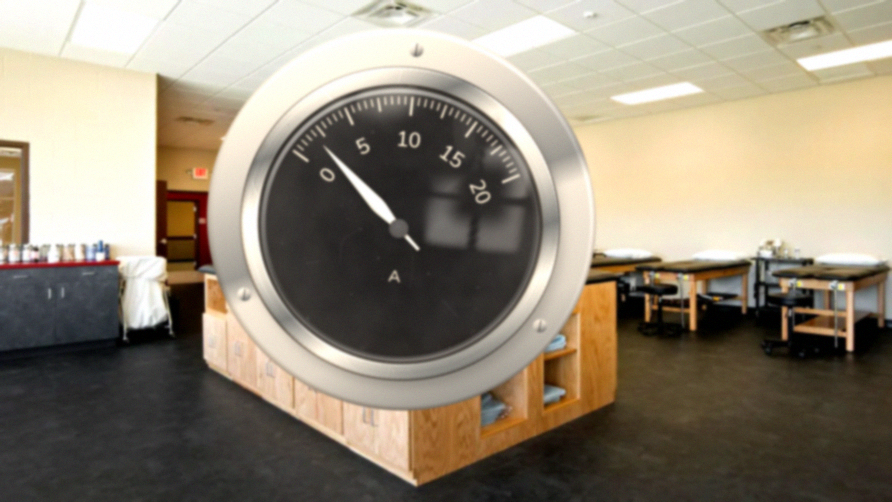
2A
